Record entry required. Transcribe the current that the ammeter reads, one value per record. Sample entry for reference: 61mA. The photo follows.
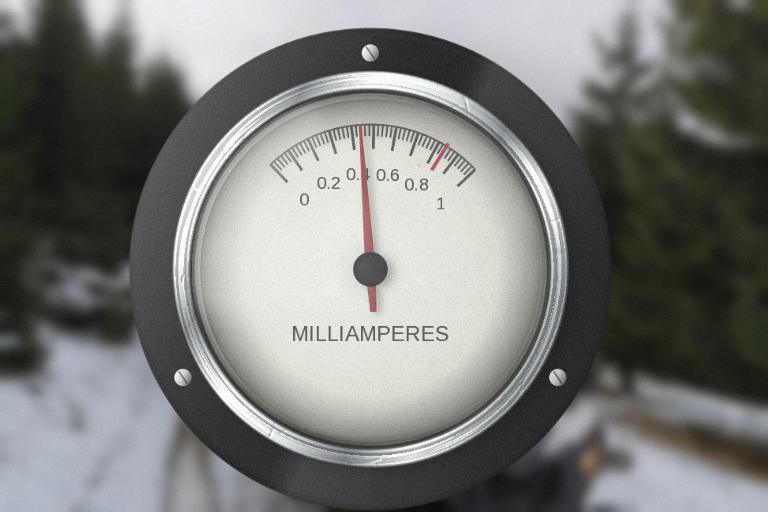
0.44mA
